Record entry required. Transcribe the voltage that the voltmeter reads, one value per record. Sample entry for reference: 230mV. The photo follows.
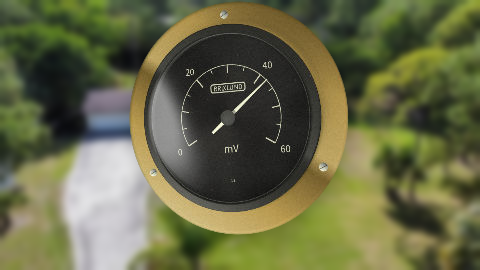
42.5mV
